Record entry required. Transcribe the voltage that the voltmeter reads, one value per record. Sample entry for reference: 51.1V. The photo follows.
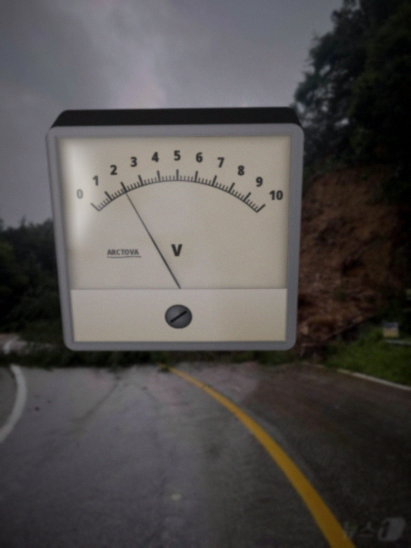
2V
